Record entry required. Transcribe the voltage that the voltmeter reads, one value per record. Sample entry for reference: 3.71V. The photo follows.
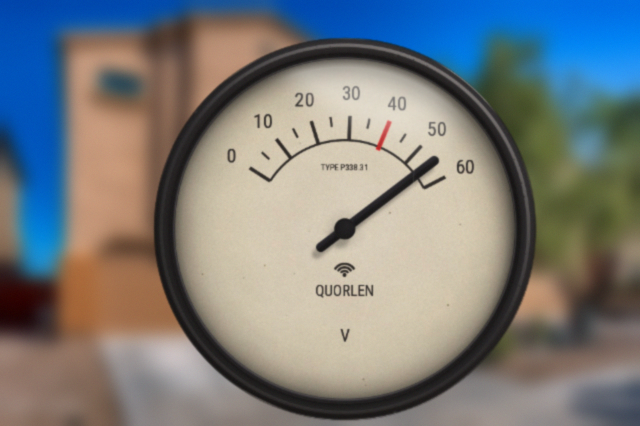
55V
